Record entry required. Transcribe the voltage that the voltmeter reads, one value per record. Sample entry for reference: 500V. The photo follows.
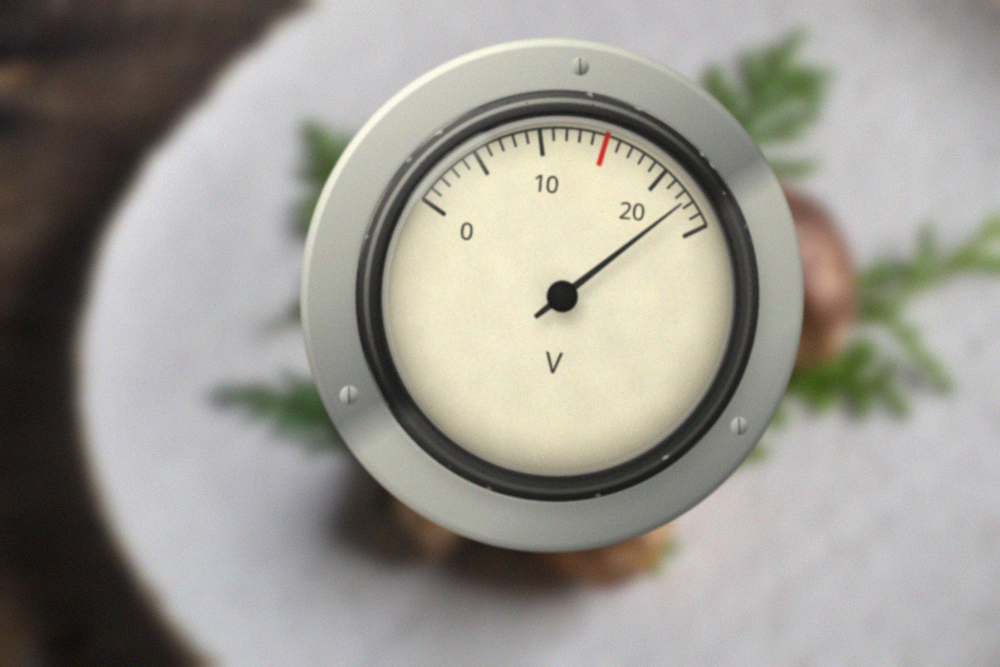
22.5V
